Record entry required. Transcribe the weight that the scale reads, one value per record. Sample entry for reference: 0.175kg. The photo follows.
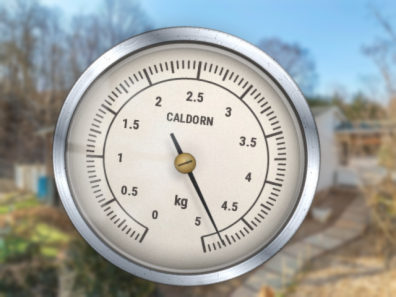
4.8kg
